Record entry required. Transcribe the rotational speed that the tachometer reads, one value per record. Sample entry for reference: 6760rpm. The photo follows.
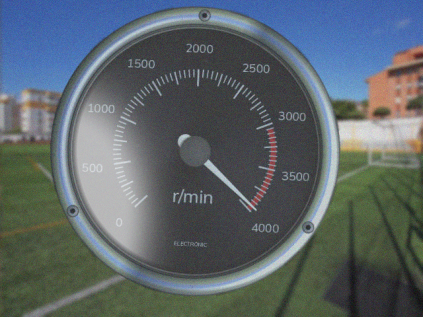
3950rpm
